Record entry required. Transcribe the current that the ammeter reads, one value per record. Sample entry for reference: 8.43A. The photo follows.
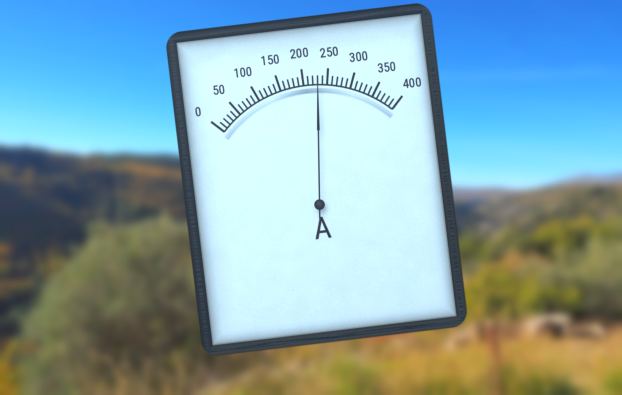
230A
